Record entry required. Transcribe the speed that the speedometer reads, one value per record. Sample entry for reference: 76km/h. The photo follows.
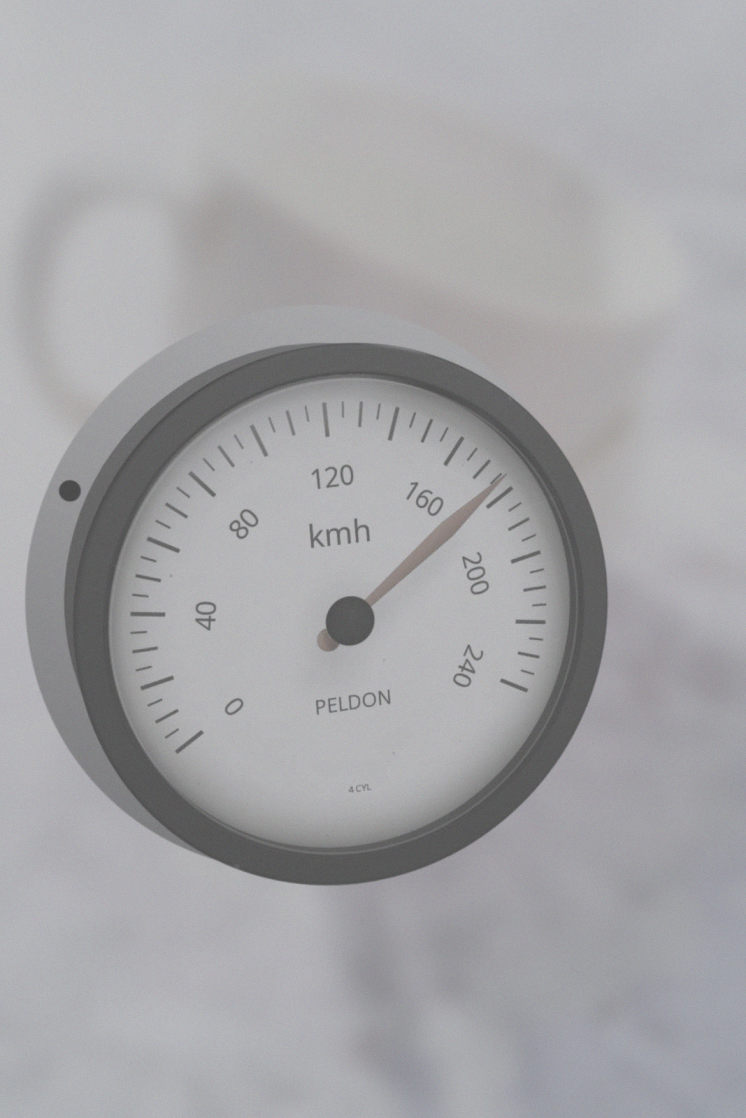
175km/h
